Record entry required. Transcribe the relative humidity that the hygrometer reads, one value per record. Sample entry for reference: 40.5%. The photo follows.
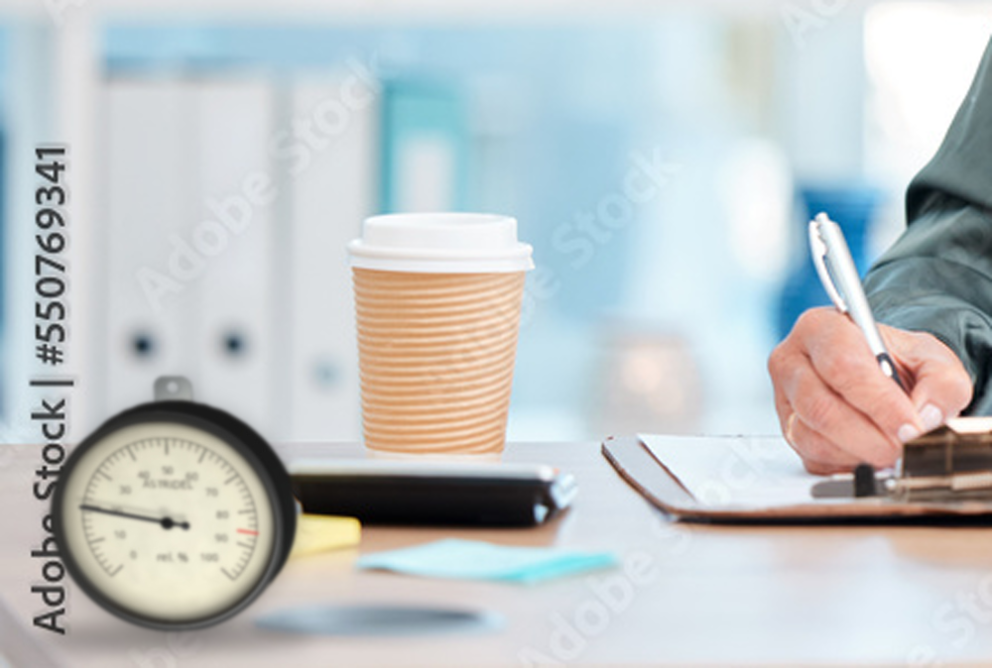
20%
